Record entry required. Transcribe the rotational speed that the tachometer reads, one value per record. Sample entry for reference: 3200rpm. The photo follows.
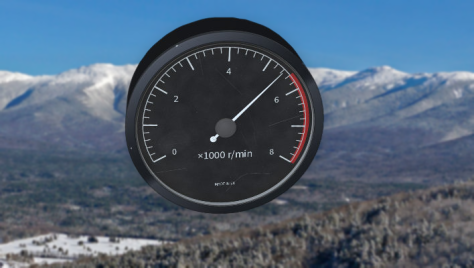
5400rpm
